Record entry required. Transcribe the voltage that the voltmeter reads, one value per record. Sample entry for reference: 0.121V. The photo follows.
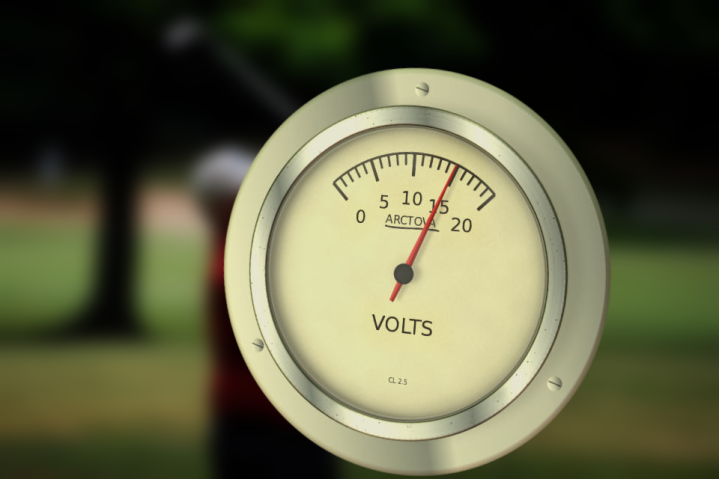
15V
